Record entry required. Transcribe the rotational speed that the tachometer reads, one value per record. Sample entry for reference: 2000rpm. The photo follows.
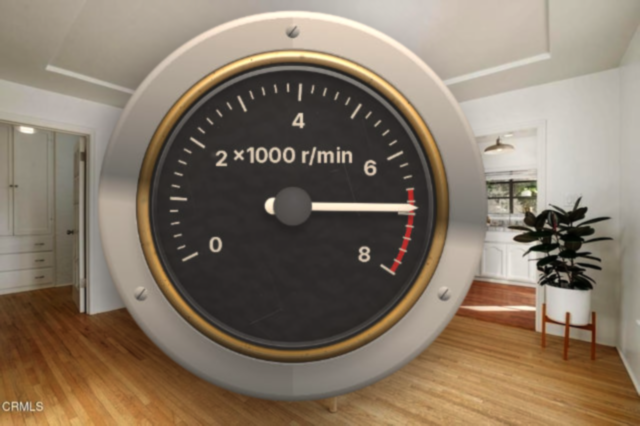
6900rpm
